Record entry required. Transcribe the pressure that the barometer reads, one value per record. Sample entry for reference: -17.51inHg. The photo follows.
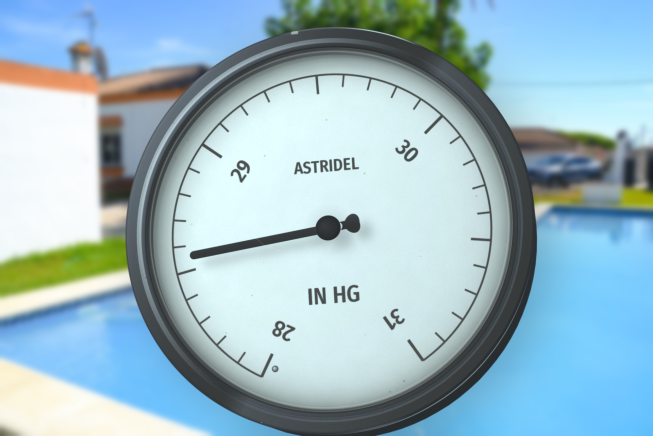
28.55inHg
